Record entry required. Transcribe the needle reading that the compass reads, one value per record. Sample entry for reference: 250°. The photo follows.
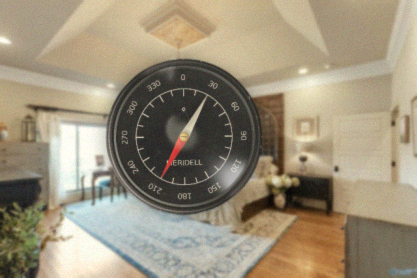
210°
